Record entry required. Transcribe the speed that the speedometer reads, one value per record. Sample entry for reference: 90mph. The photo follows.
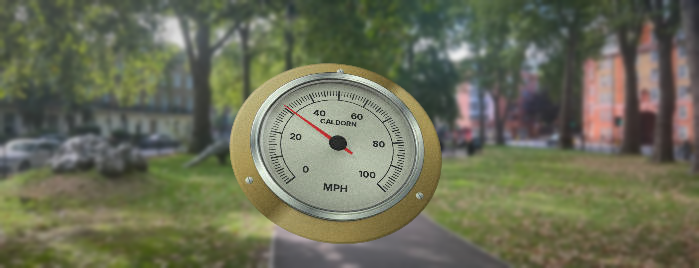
30mph
